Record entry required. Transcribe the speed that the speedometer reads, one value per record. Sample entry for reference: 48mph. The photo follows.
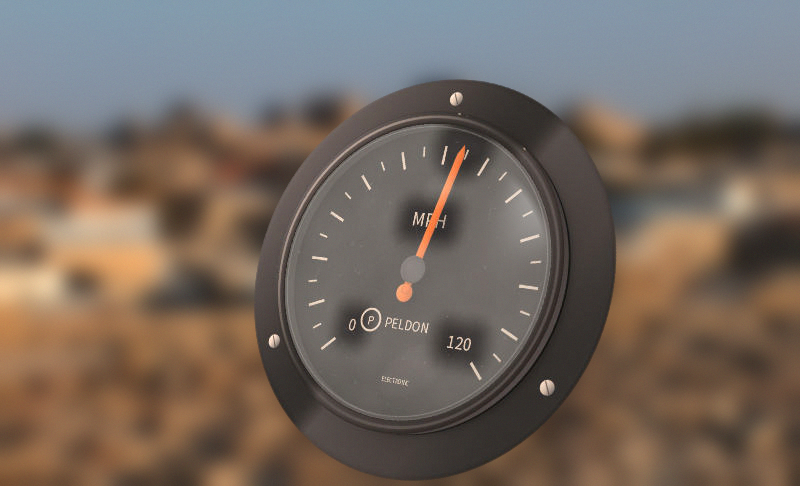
65mph
